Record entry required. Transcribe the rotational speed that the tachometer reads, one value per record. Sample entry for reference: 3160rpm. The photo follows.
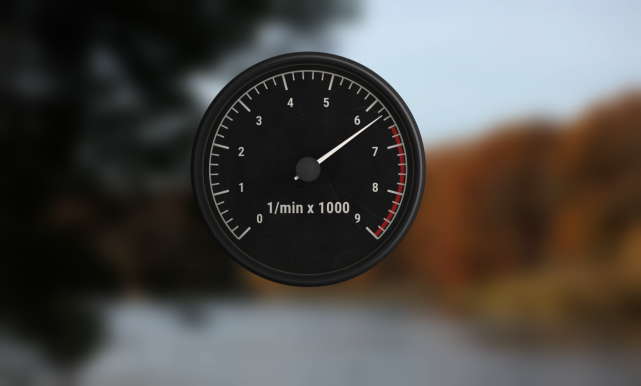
6300rpm
